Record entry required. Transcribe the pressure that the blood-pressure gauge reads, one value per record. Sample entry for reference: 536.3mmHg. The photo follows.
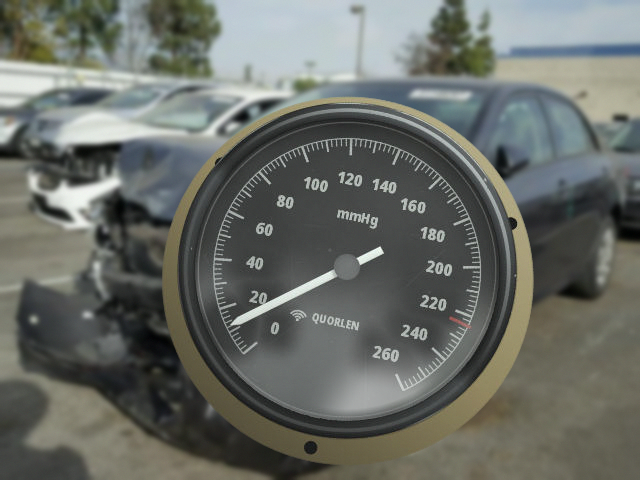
12mmHg
